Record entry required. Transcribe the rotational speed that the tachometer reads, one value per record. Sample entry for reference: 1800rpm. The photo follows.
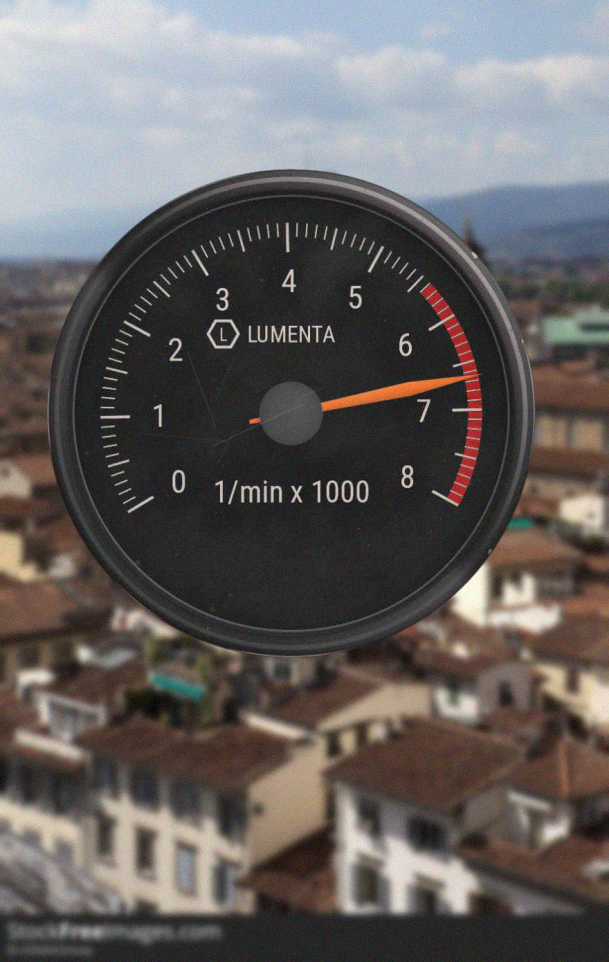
6650rpm
